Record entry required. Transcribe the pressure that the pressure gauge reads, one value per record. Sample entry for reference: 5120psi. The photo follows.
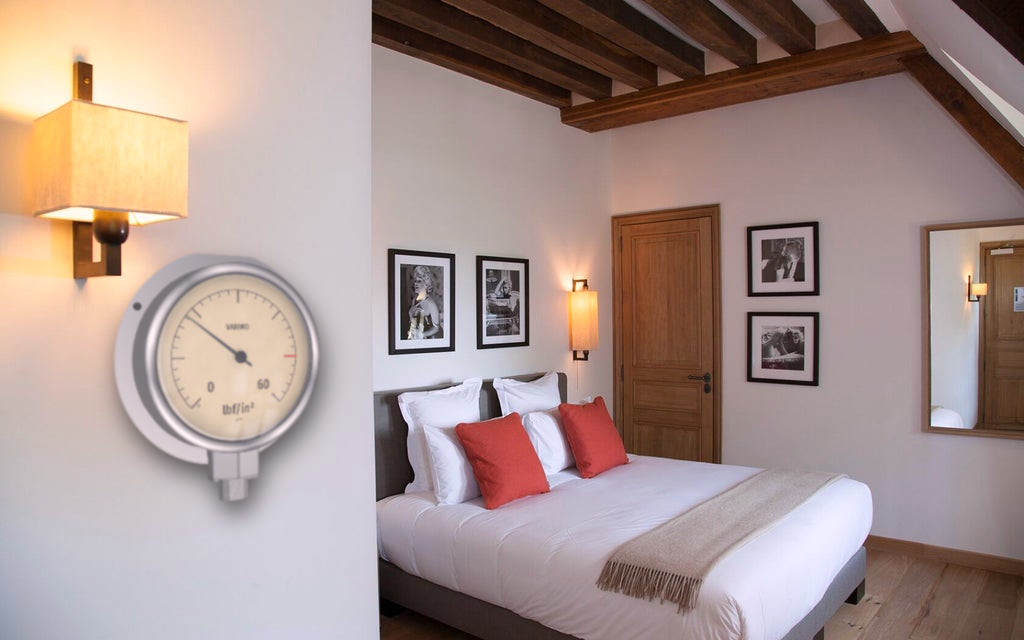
18psi
